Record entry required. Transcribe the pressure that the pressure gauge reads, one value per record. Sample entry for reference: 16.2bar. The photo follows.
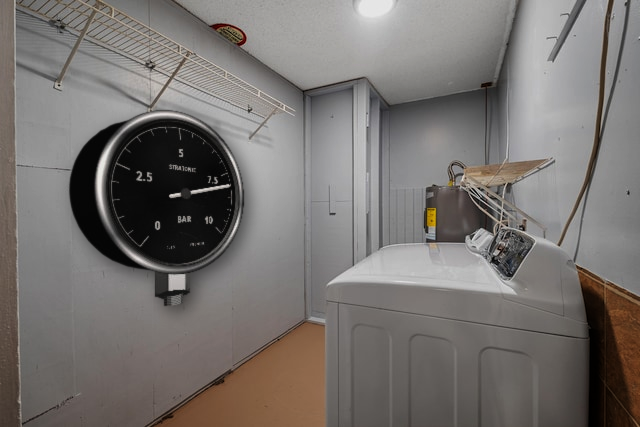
8bar
